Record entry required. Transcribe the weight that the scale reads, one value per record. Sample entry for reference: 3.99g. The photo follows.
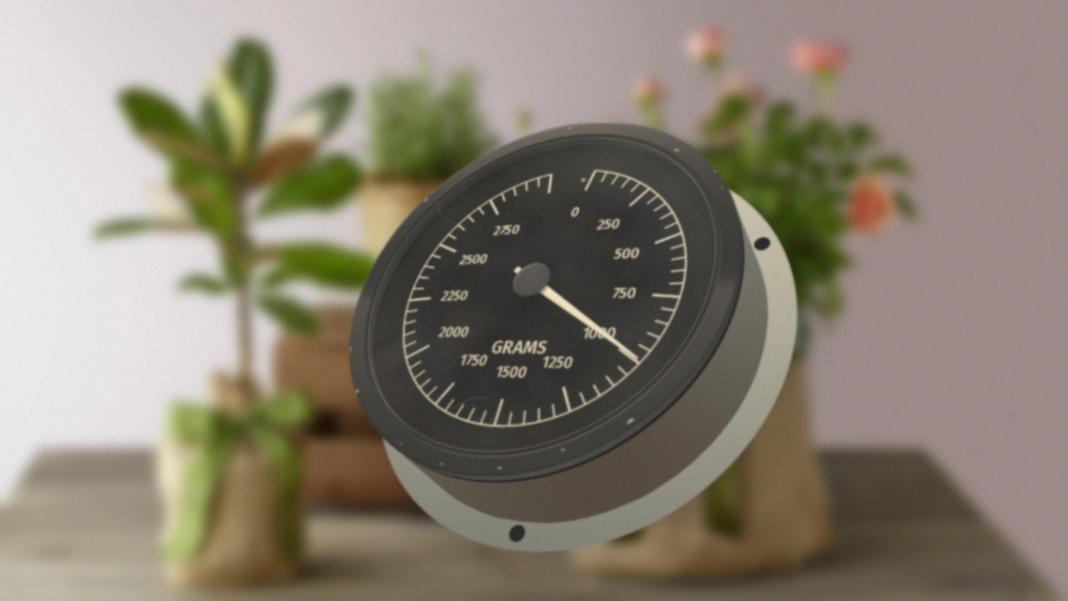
1000g
